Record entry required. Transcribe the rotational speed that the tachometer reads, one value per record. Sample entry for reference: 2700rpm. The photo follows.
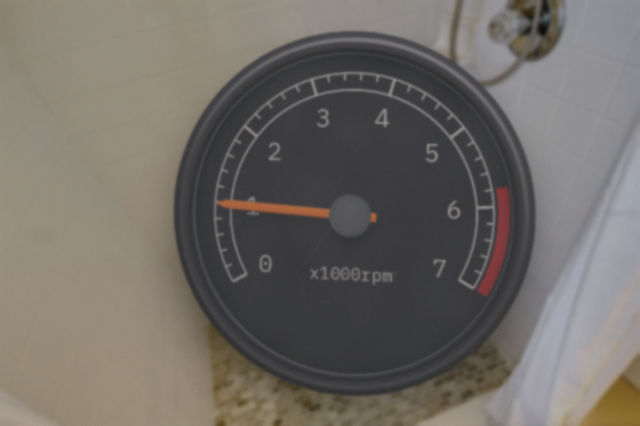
1000rpm
